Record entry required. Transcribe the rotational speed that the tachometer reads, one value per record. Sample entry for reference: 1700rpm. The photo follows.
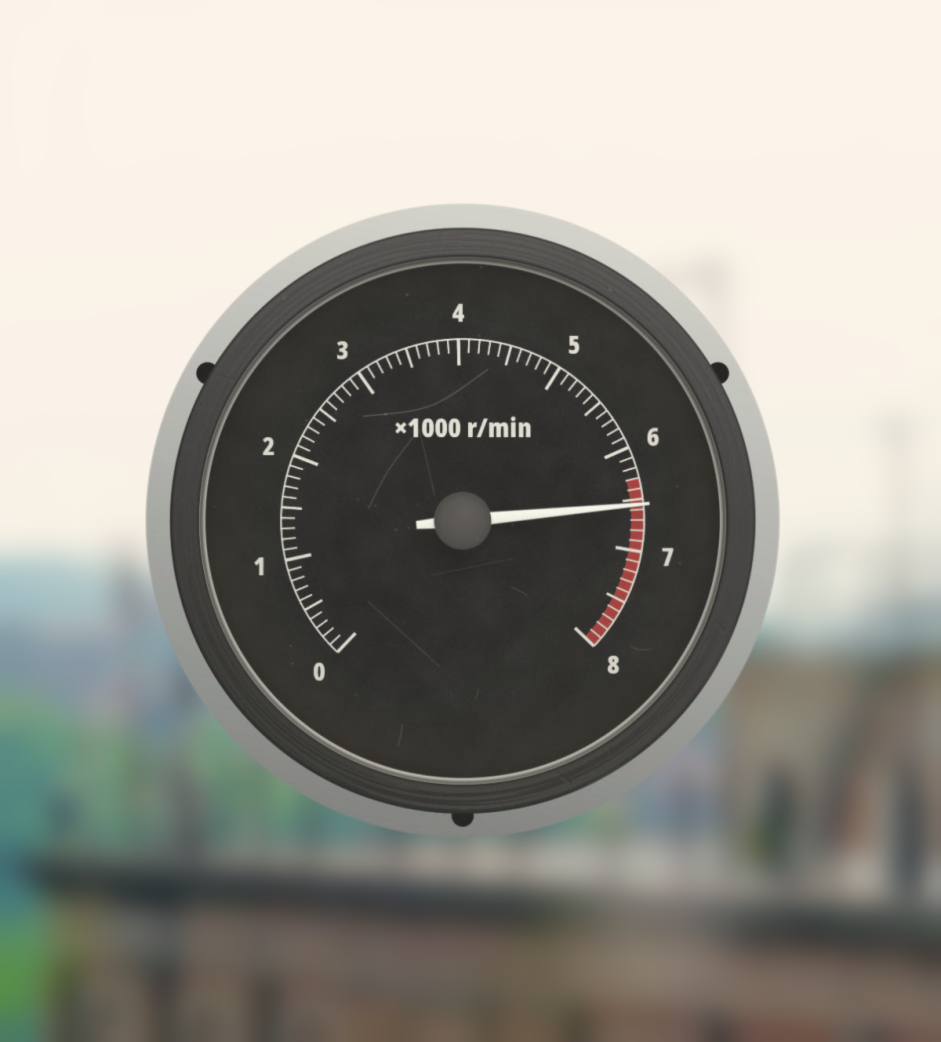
6550rpm
